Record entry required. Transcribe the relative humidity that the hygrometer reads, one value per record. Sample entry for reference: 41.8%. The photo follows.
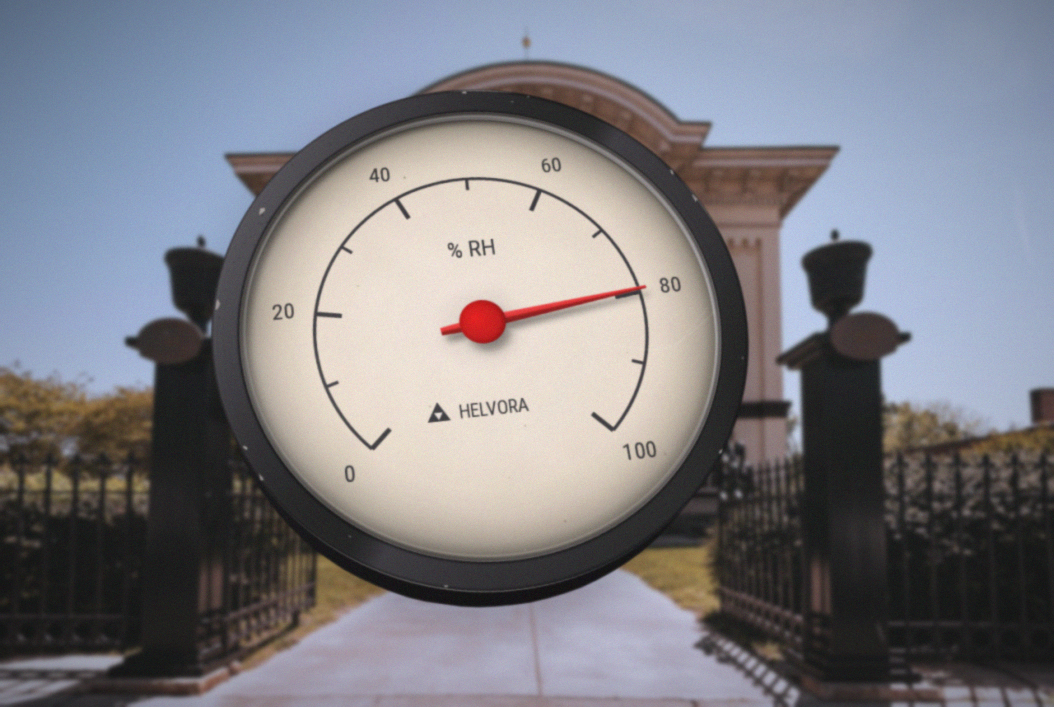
80%
